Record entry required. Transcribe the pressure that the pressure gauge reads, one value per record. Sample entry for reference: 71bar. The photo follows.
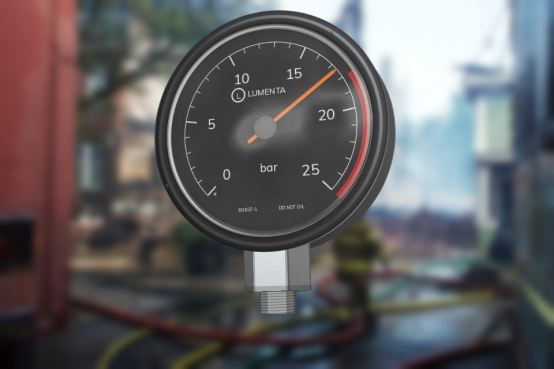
17.5bar
